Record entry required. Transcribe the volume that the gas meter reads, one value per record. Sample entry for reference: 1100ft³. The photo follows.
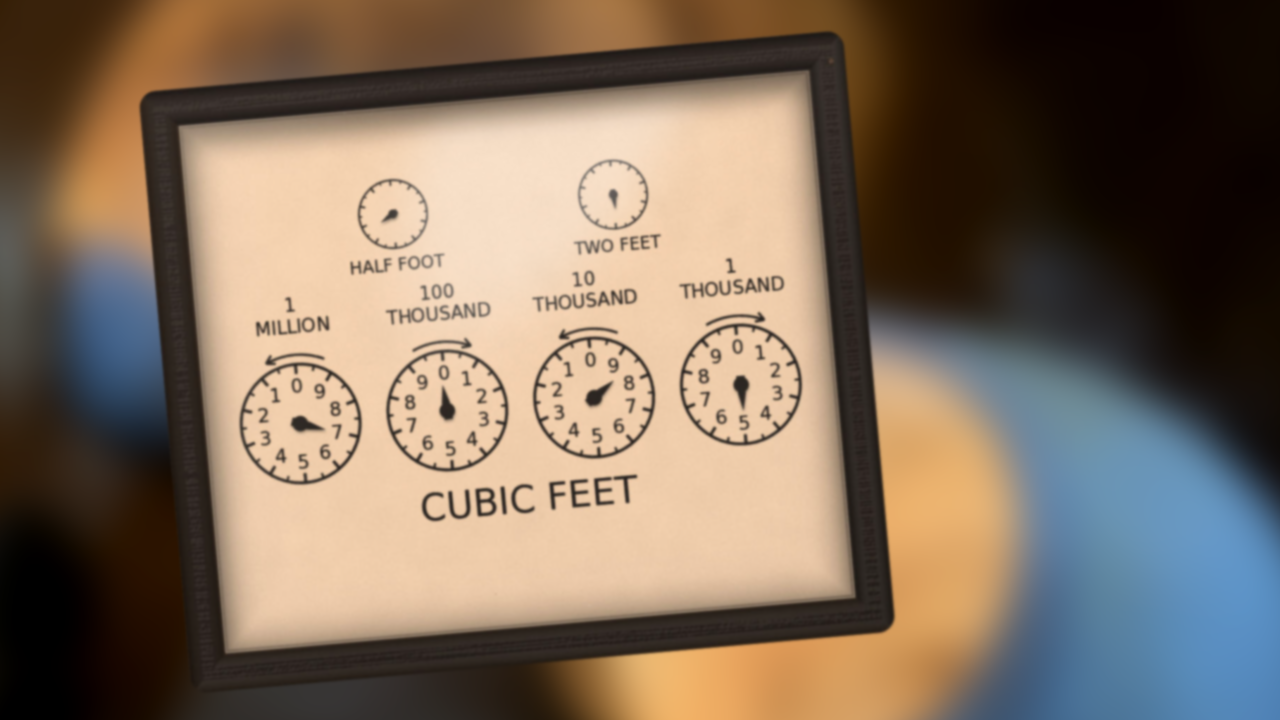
698500ft³
